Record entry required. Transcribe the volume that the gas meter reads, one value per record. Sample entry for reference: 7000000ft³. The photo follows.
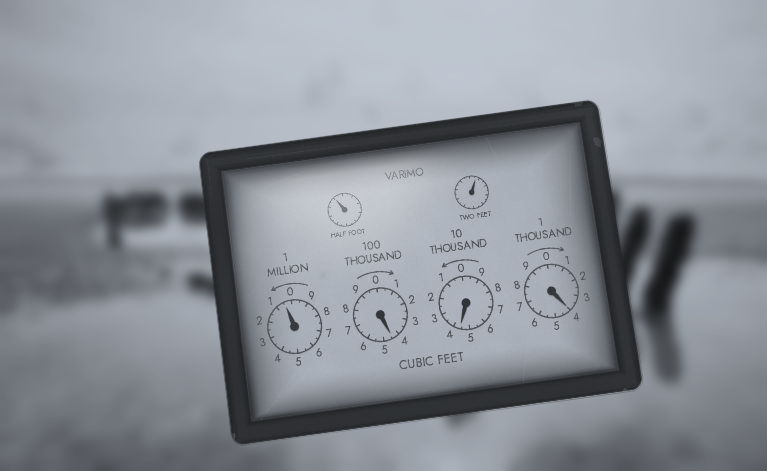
44400ft³
